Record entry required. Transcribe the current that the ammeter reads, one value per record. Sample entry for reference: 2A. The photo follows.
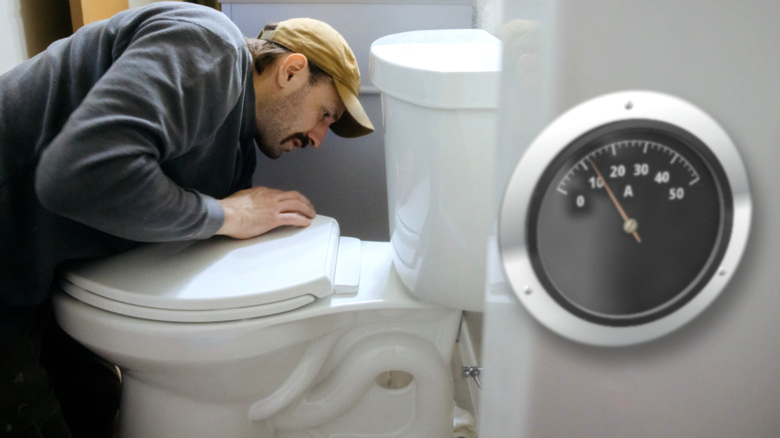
12A
